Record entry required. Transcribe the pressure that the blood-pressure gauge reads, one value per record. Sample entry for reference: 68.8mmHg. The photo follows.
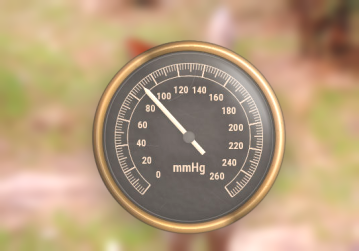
90mmHg
